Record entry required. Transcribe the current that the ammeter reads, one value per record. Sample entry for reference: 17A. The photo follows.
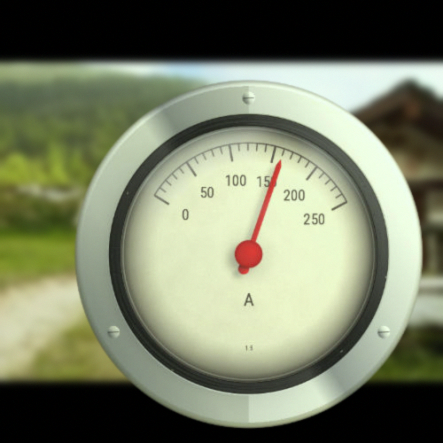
160A
